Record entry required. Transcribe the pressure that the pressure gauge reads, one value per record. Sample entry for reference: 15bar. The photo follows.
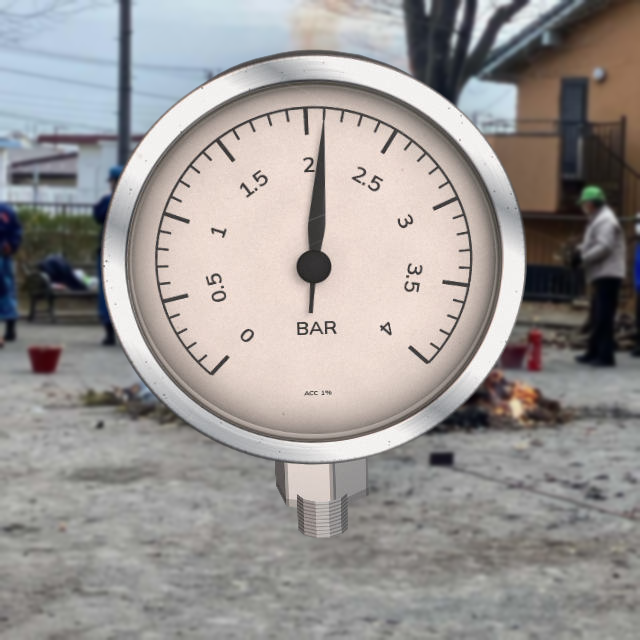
2.1bar
